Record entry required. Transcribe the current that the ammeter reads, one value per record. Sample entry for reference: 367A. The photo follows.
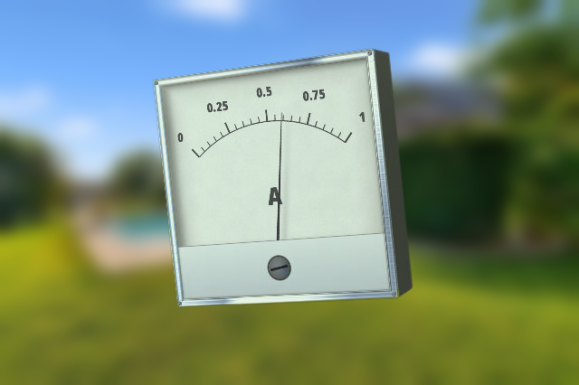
0.6A
